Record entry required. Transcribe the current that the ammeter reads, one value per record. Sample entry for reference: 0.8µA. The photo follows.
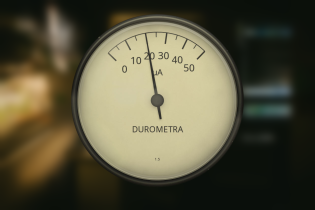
20µA
